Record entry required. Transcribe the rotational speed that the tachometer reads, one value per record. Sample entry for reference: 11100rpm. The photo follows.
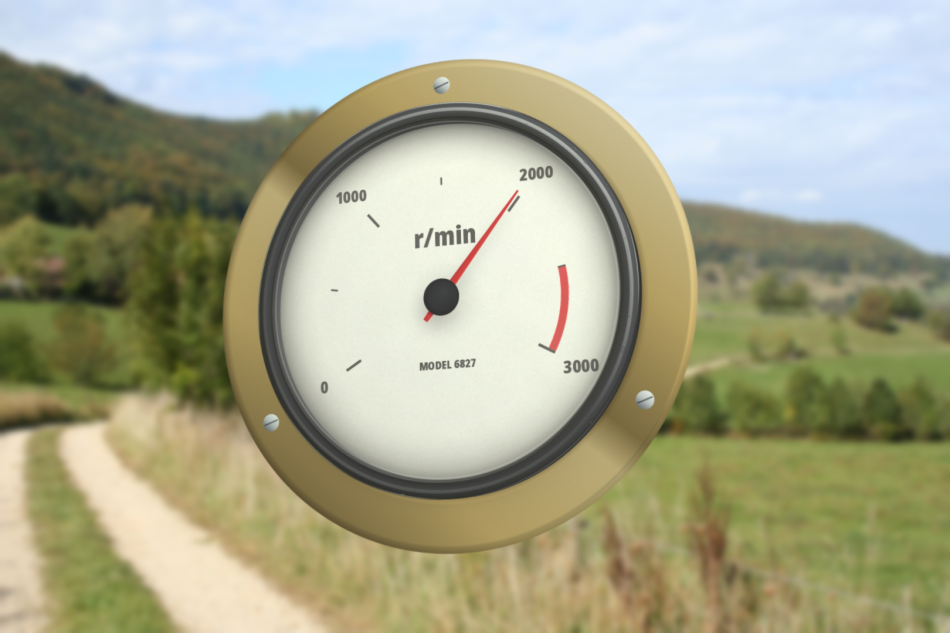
2000rpm
